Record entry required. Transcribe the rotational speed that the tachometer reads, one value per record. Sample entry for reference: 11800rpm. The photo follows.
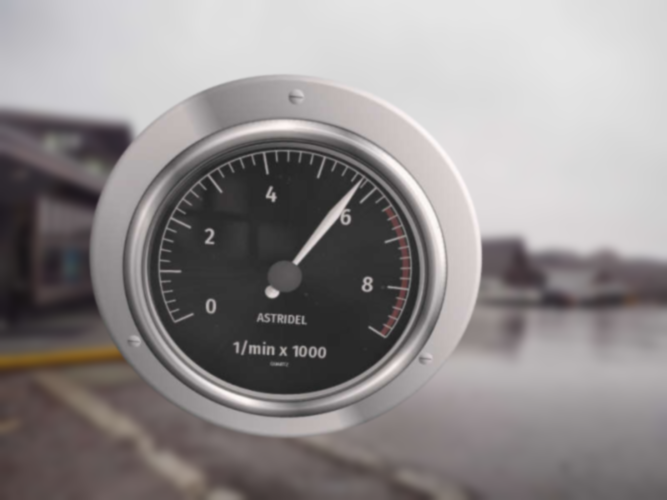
5700rpm
